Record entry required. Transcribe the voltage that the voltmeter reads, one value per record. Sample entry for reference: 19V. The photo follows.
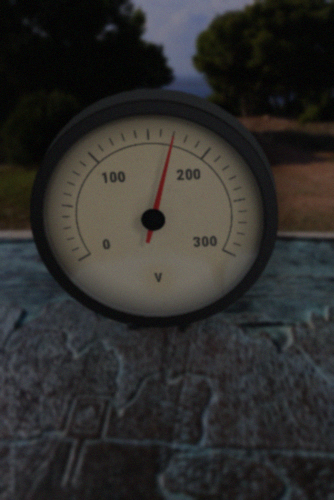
170V
